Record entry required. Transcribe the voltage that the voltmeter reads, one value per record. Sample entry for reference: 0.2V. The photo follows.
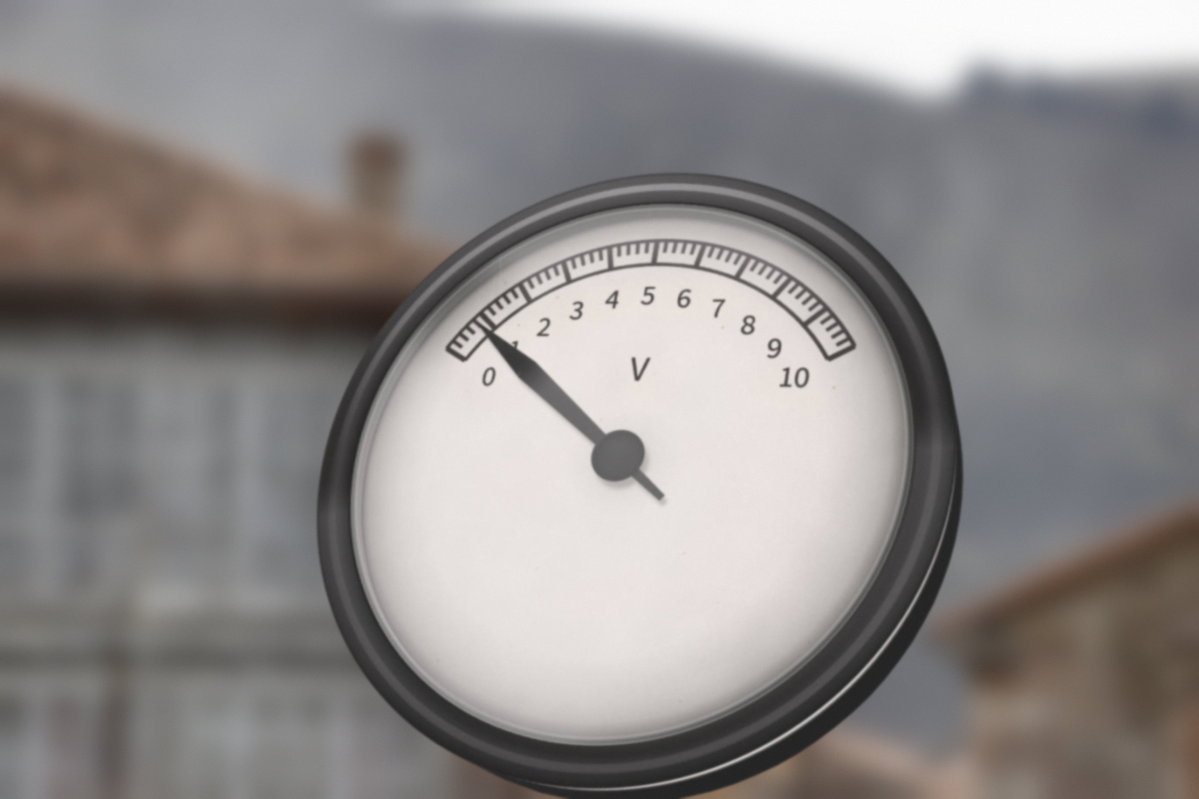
0.8V
